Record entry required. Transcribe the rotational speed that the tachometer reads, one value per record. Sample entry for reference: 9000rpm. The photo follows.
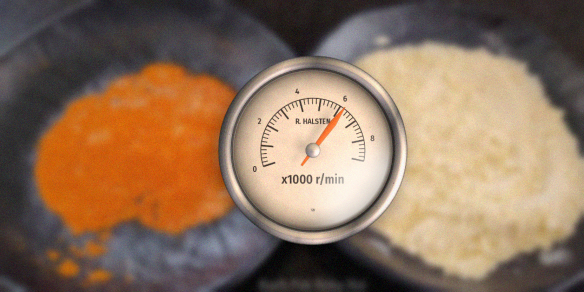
6200rpm
